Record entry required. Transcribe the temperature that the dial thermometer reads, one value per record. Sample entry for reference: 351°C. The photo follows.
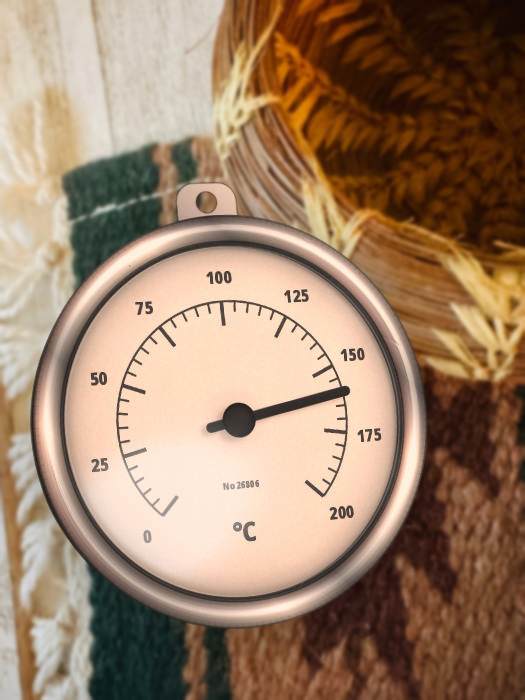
160°C
